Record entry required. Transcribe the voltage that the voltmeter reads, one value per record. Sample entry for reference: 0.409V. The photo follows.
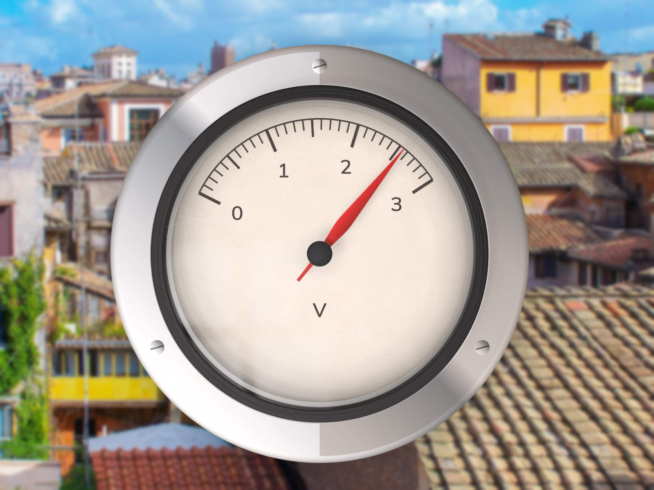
2.55V
